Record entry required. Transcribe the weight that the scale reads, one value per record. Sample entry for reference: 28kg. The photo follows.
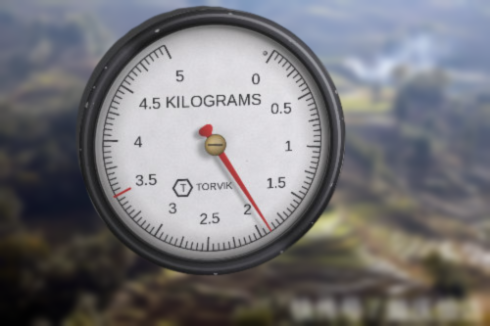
1.9kg
